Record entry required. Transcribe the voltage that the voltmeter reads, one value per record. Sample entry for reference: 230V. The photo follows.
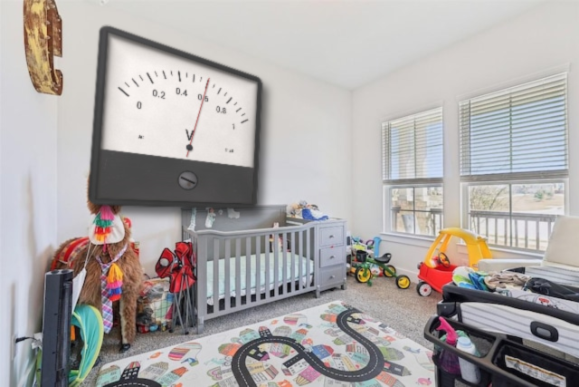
0.6V
